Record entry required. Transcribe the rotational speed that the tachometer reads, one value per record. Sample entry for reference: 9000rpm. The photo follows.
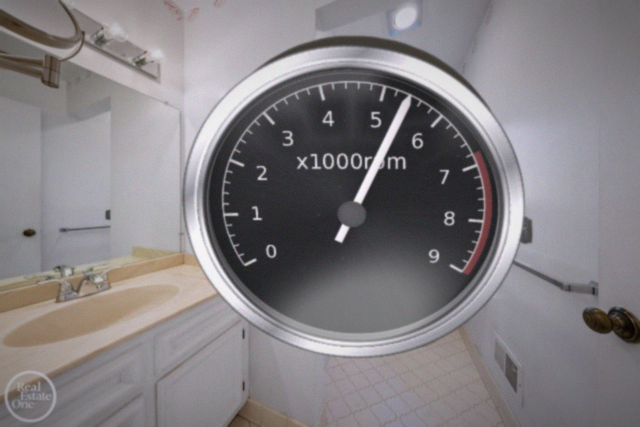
5400rpm
